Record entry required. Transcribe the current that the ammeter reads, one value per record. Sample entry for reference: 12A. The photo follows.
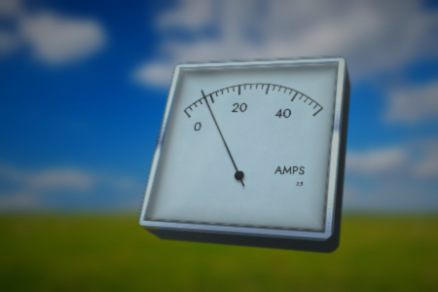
8A
